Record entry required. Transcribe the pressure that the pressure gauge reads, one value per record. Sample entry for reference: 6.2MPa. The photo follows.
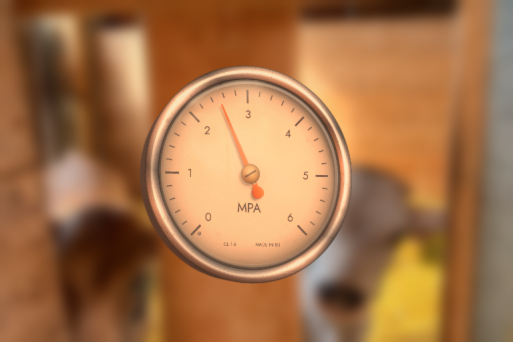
2.5MPa
